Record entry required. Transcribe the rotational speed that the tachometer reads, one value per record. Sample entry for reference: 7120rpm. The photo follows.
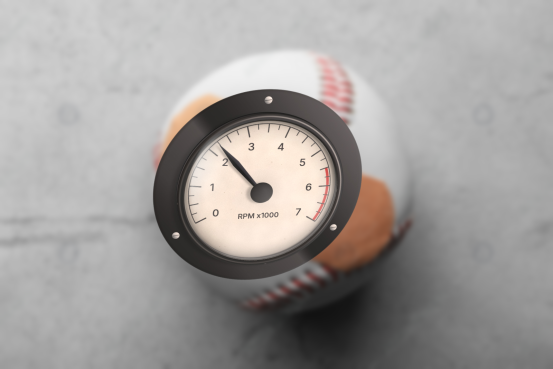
2250rpm
